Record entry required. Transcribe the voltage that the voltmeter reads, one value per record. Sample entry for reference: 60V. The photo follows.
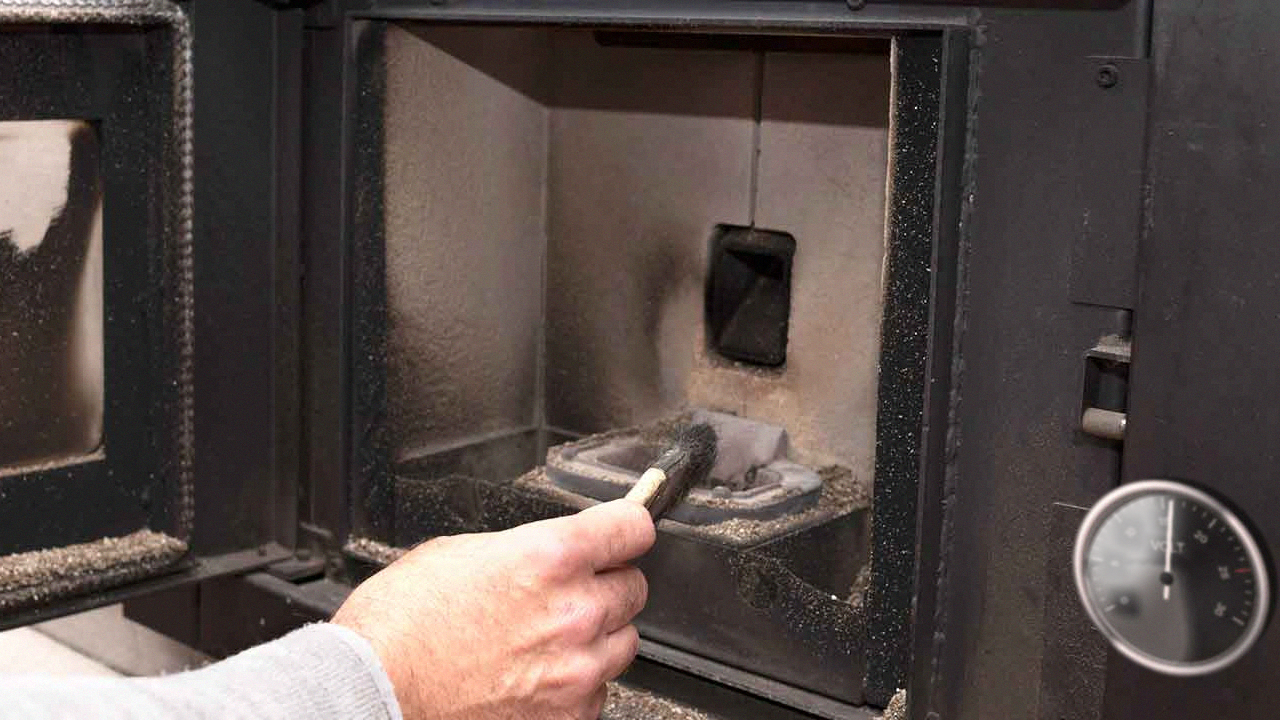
16V
